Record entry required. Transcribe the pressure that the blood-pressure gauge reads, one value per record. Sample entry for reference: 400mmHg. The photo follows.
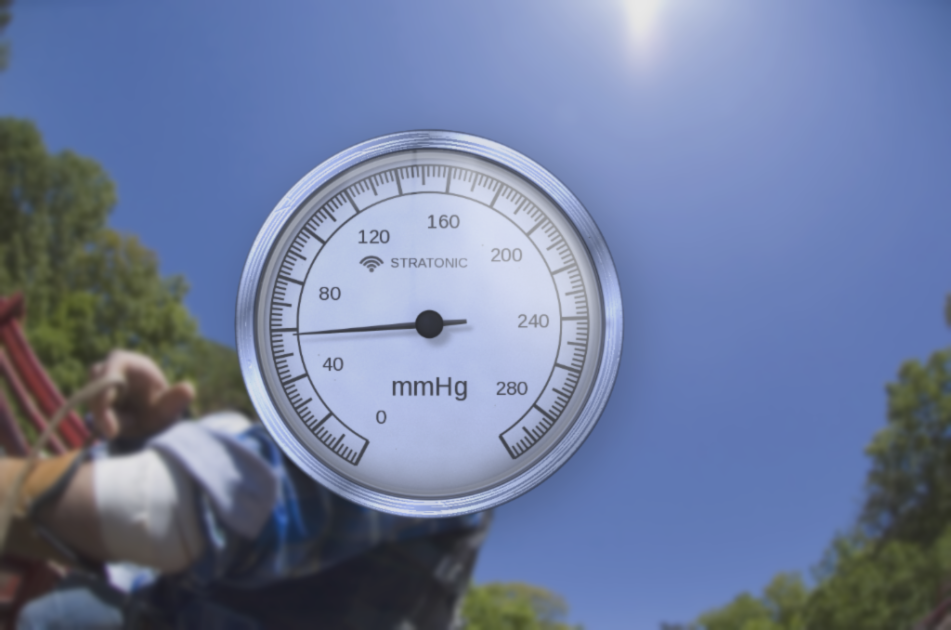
58mmHg
